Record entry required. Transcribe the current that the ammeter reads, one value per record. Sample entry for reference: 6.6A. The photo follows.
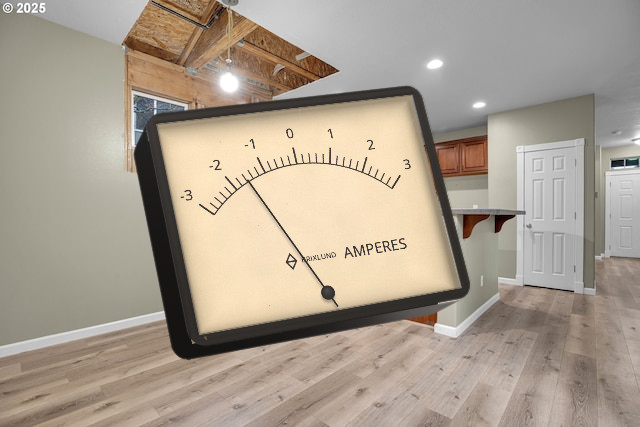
-1.6A
